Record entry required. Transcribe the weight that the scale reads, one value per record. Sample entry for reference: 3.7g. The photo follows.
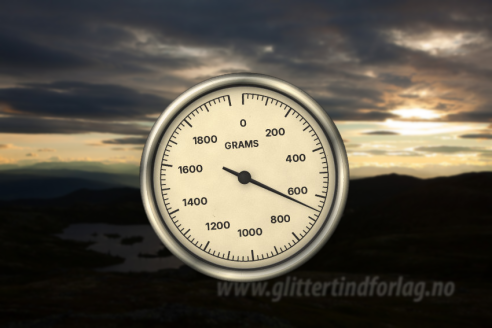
660g
